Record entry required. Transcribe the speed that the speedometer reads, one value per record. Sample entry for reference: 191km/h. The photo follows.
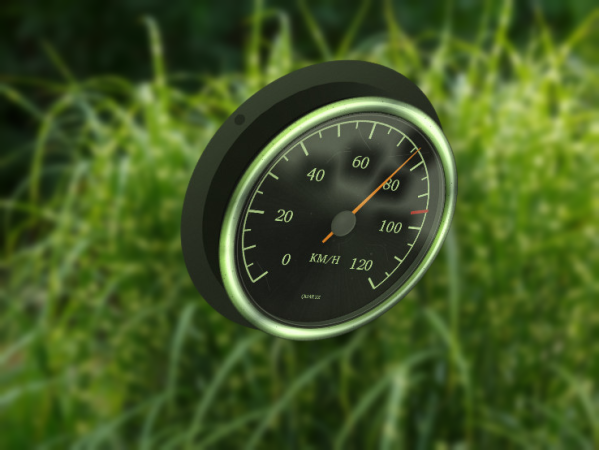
75km/h
